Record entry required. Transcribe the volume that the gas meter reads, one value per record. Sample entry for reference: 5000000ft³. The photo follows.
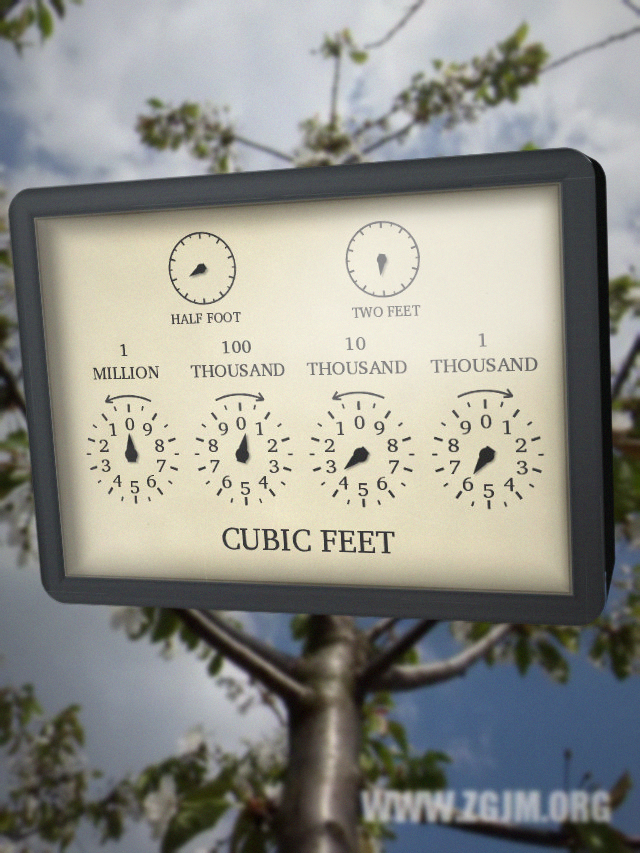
3600ft³
